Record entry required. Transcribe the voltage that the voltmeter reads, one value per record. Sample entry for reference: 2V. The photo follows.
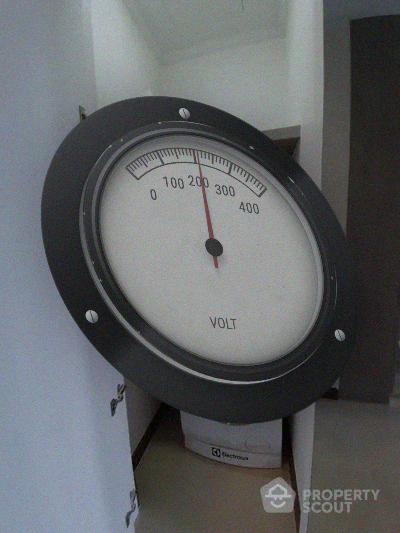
200V
